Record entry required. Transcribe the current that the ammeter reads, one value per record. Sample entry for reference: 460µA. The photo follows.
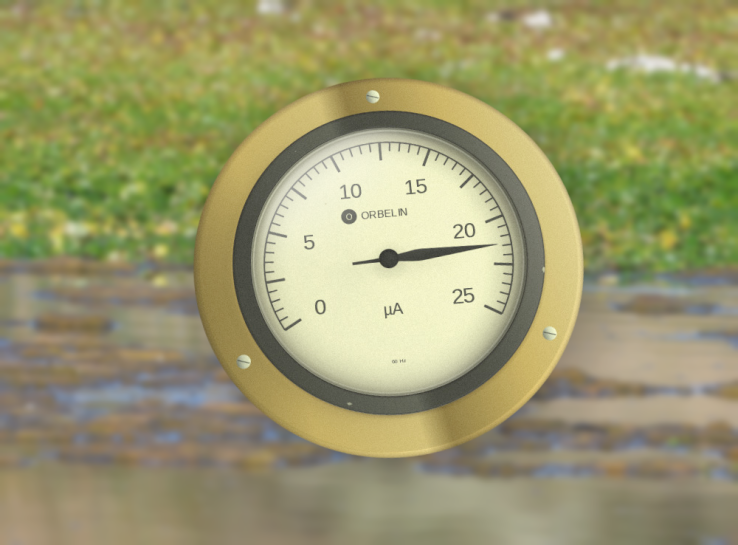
21.5µA
